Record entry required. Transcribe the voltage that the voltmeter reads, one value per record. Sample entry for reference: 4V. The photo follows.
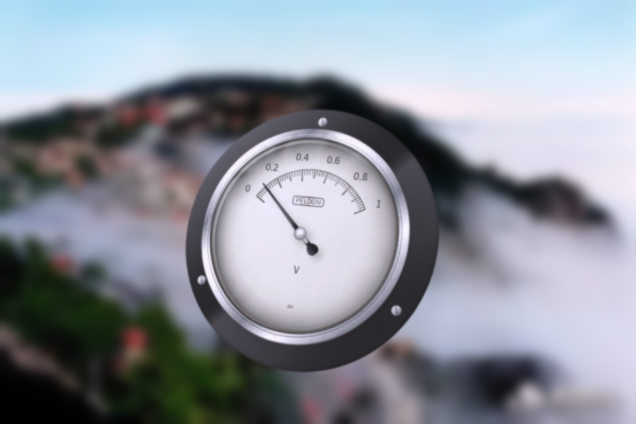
0.1V
